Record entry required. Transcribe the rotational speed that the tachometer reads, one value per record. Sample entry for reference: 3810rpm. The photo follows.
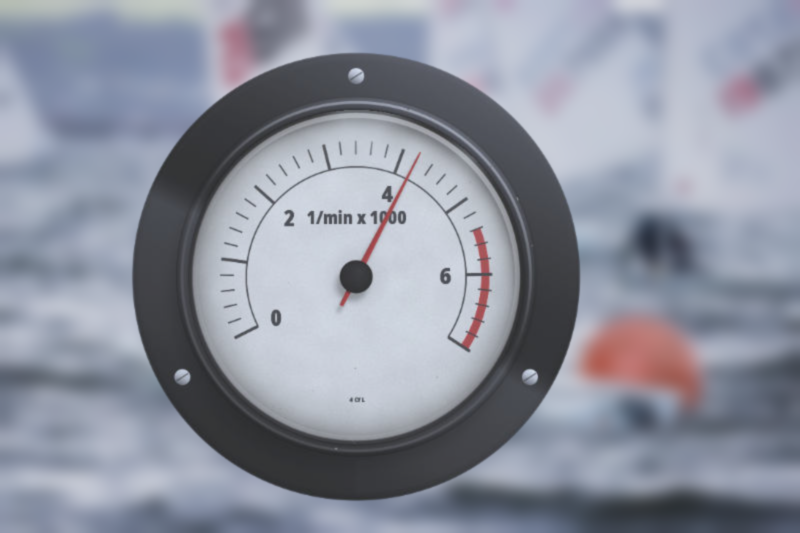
4200rpm
